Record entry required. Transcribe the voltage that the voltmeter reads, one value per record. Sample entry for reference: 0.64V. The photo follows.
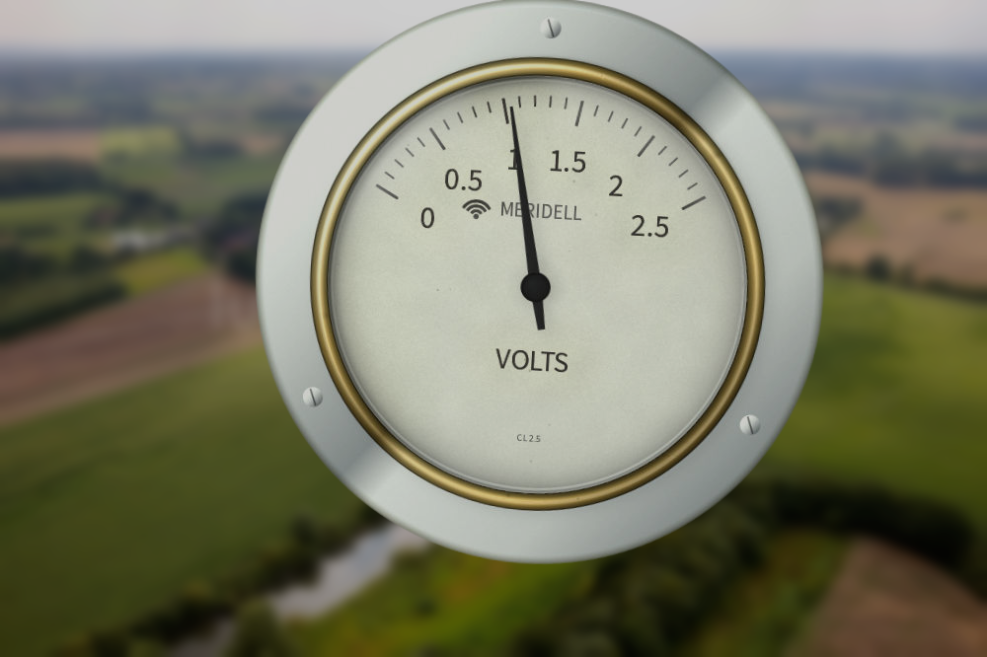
1.05V
